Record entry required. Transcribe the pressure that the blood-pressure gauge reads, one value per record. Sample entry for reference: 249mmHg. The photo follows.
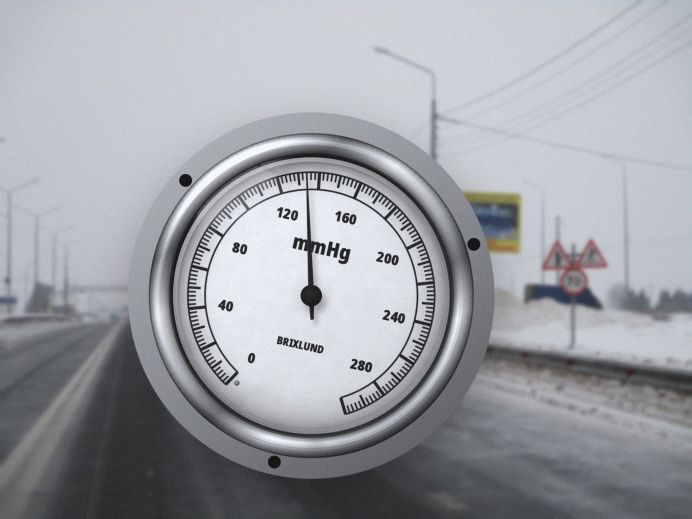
134mmHg
